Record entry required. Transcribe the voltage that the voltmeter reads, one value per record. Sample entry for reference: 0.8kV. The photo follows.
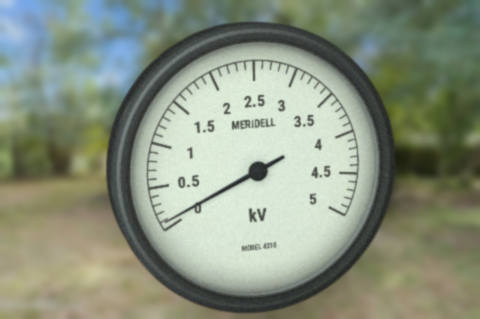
0.1kV
